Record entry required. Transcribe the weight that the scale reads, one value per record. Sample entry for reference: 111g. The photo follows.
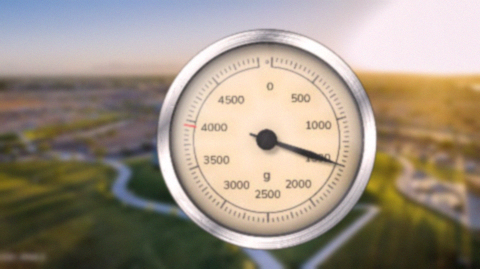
1500g
